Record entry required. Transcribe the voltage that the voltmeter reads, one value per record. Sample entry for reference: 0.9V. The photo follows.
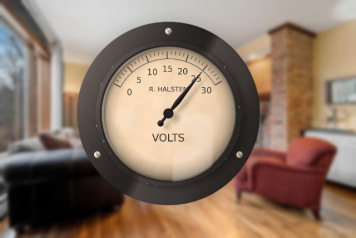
25V
